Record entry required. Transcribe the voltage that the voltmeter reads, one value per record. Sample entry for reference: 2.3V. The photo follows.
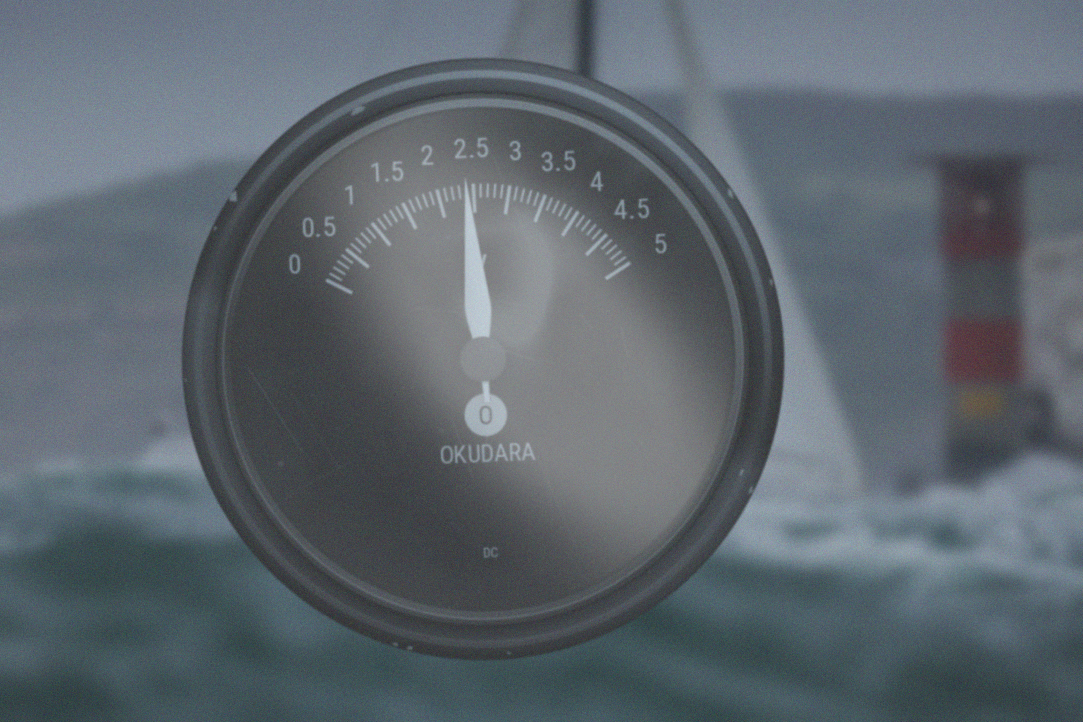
2.4V
